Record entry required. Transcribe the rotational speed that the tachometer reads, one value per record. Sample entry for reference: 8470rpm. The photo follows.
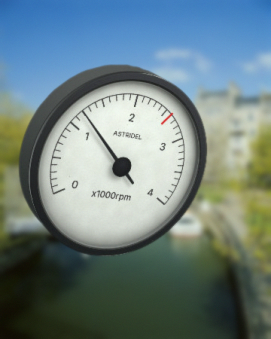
1200rpm
